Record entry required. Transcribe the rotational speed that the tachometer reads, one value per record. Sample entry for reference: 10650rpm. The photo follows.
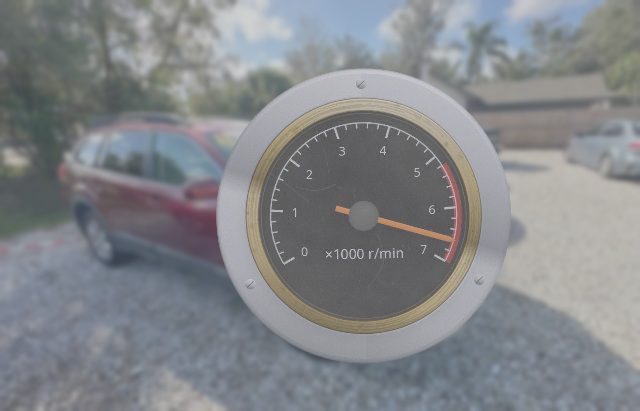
6600rpm
